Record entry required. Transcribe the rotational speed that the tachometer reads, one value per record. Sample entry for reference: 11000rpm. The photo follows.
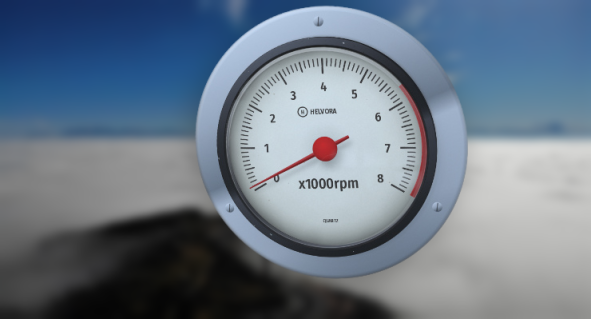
100rpm
